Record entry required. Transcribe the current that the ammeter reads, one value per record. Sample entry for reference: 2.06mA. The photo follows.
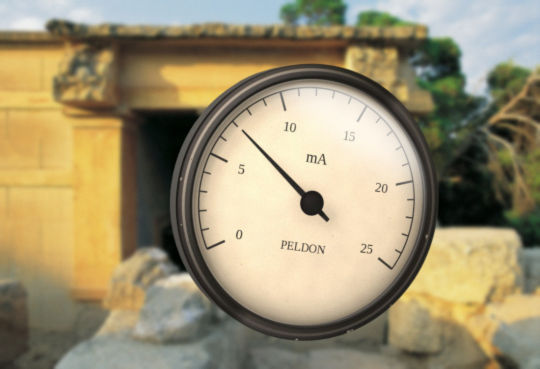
7mA
